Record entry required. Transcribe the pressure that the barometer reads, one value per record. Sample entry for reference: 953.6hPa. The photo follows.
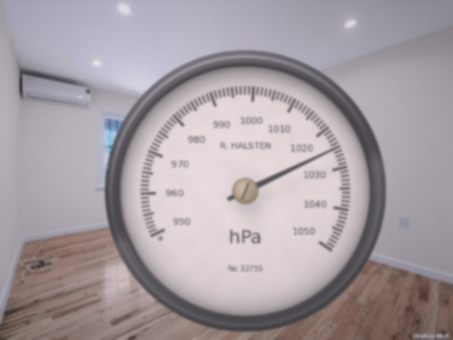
1025hPa
